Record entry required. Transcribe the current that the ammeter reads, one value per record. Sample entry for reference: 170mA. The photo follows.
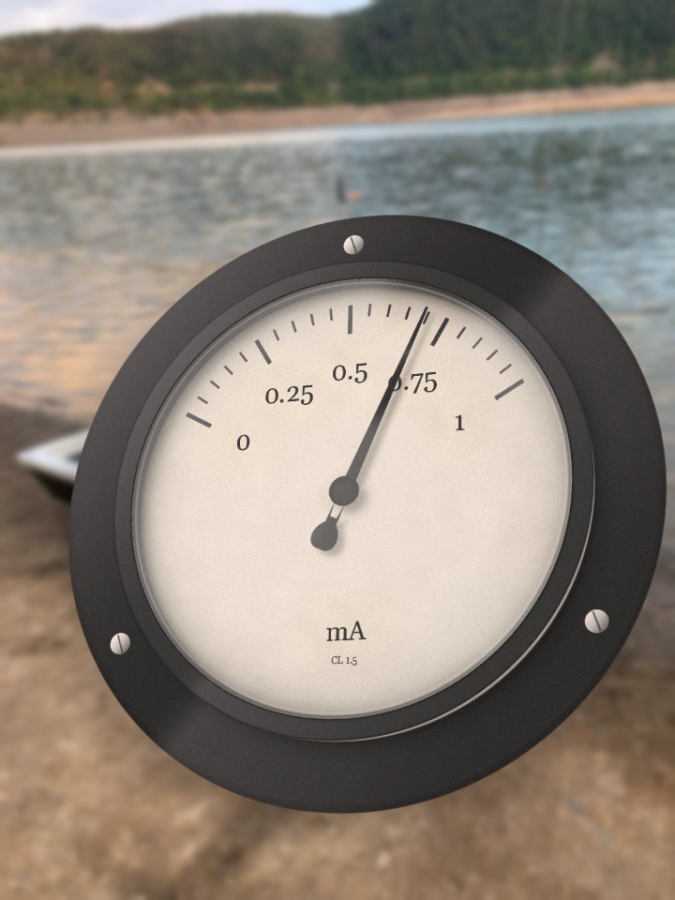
0.7mA
